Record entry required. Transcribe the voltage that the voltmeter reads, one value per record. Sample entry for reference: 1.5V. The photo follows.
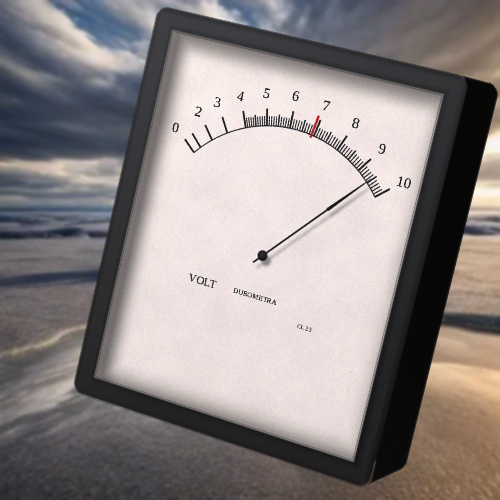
9.5V
